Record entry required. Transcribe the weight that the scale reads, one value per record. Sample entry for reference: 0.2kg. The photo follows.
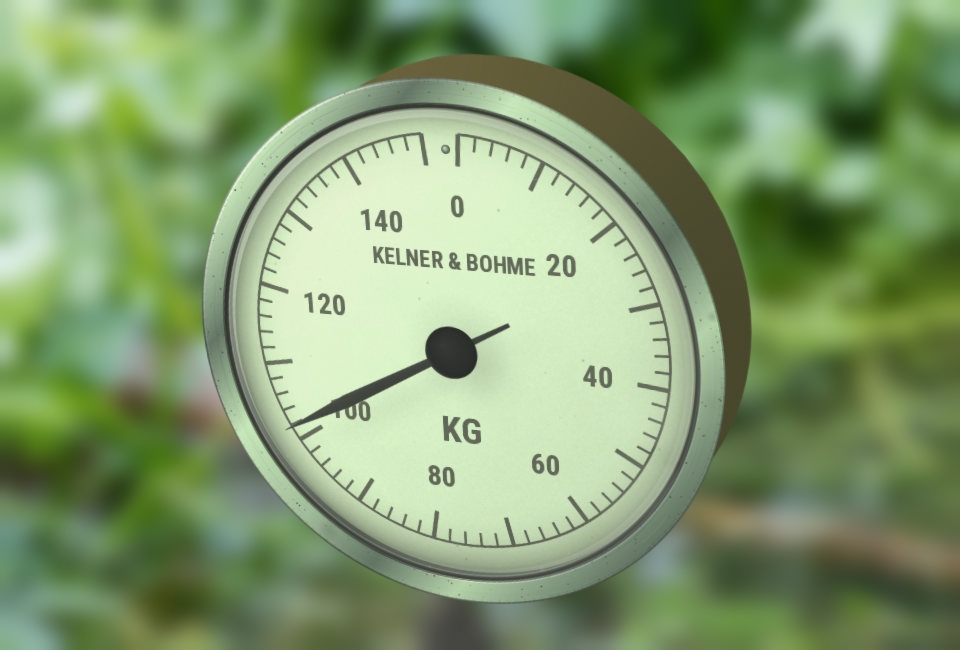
102kg
